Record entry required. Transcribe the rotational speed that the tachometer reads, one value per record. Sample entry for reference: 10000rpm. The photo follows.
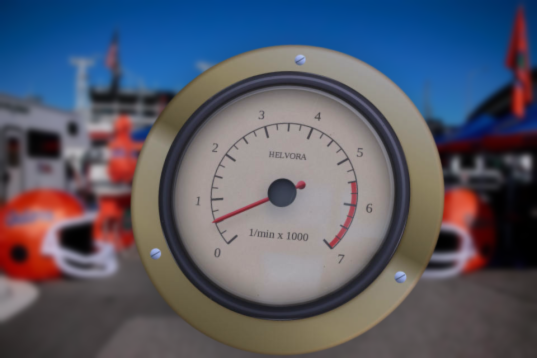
500rpm
